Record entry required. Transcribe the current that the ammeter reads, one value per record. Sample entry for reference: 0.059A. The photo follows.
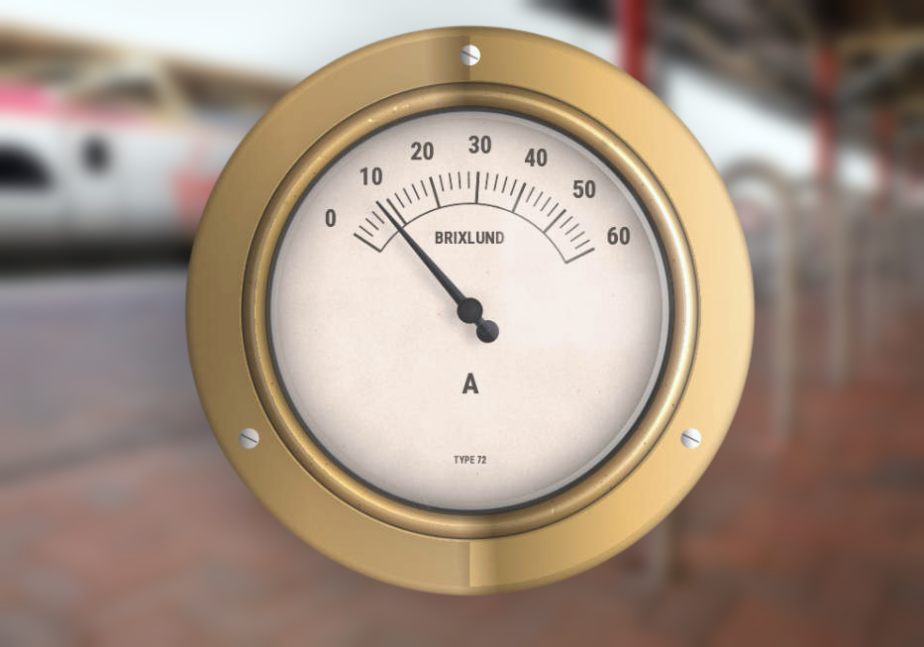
8A
